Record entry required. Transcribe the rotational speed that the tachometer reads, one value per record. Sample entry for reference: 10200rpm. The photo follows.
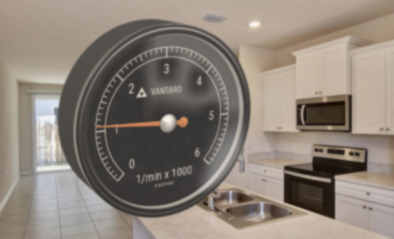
1100rpm
